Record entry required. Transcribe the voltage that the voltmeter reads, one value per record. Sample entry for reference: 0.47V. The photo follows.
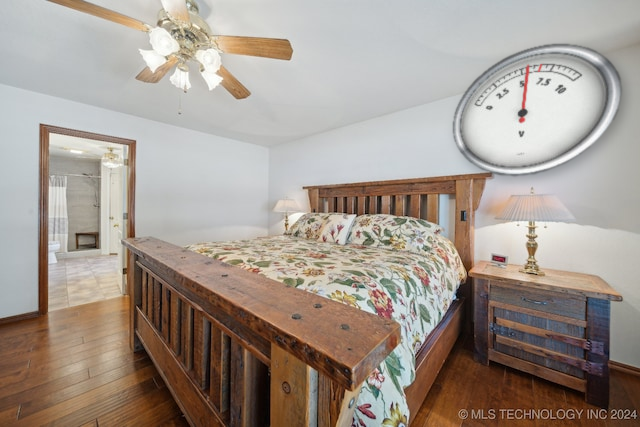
5.5V
